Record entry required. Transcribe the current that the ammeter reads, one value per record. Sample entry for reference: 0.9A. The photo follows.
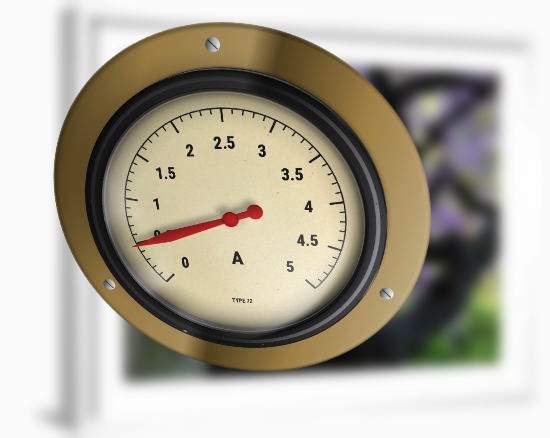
0.5A
